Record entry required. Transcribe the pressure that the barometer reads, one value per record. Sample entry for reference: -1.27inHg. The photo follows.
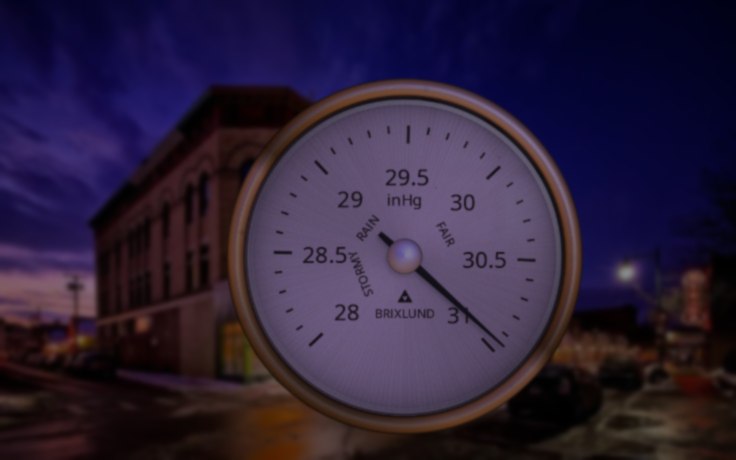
30.95inHg
